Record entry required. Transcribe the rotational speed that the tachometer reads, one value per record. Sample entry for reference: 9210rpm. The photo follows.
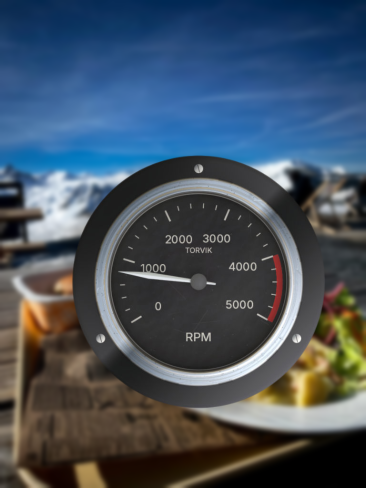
800rpm
